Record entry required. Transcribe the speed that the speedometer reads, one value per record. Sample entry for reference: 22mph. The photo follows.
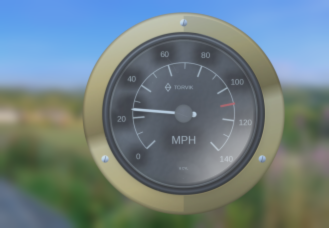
25mph
